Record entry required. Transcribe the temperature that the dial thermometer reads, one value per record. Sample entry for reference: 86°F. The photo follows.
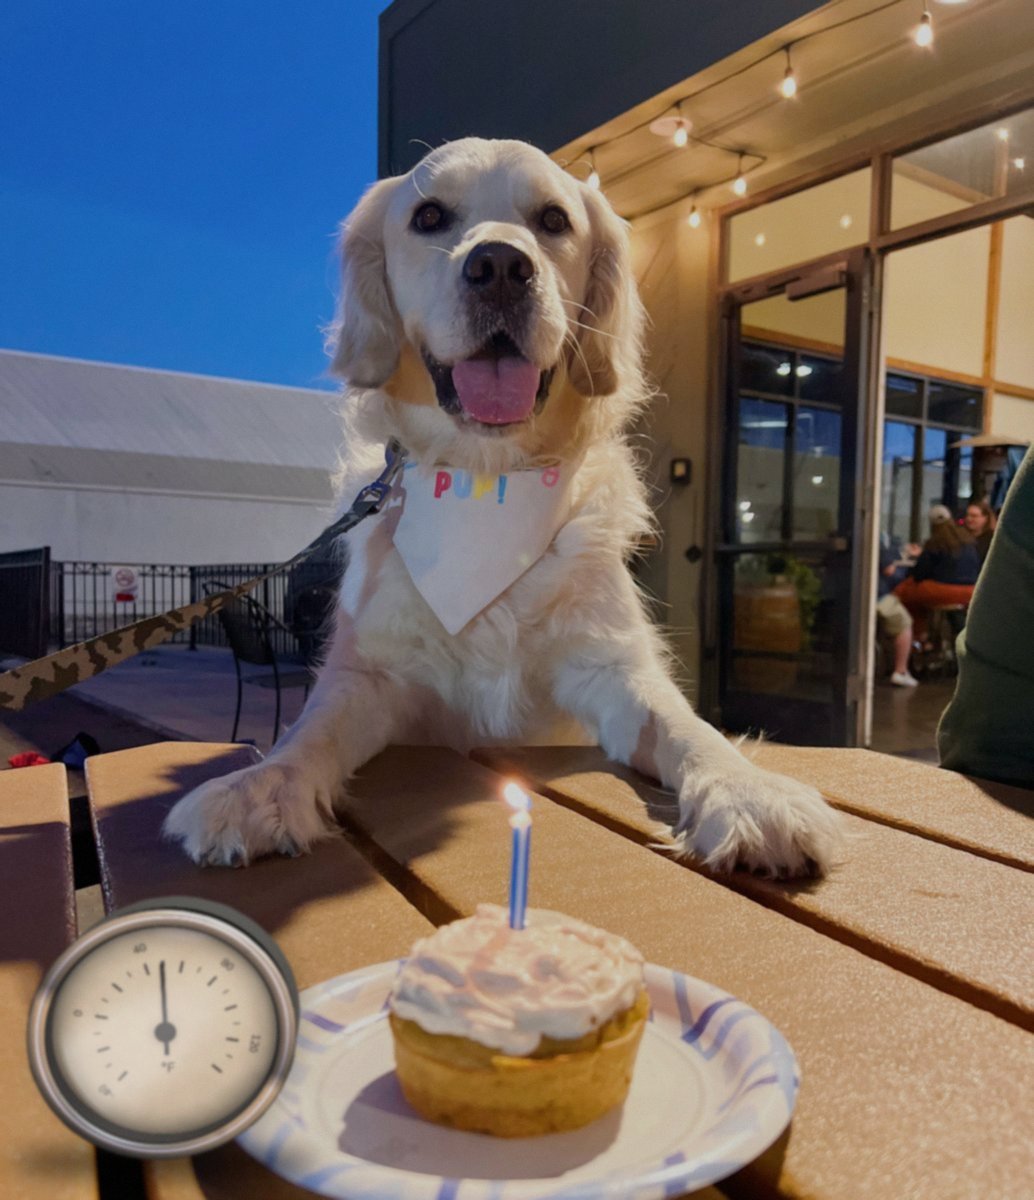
50°F
